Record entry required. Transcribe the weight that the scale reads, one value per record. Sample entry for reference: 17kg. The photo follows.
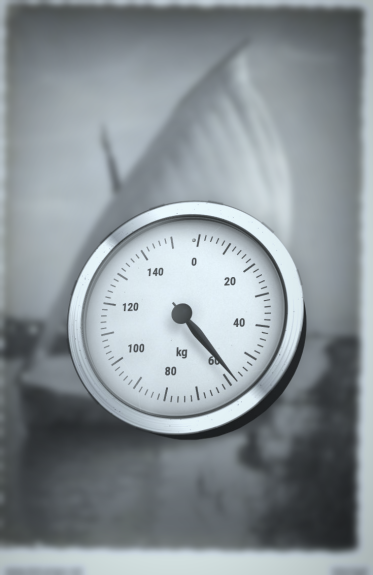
58kg
